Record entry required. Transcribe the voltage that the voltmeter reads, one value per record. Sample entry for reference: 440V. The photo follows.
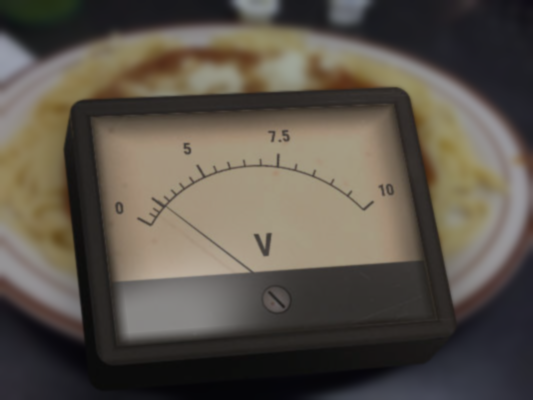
2.5V
